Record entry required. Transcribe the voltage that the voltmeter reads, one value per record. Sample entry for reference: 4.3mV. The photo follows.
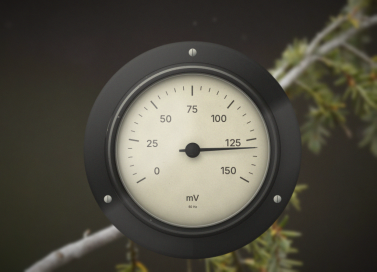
130mV
